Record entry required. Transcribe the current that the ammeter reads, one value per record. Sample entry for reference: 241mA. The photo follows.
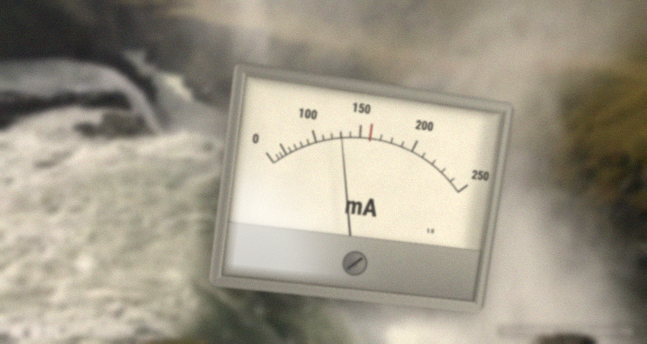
130mA
